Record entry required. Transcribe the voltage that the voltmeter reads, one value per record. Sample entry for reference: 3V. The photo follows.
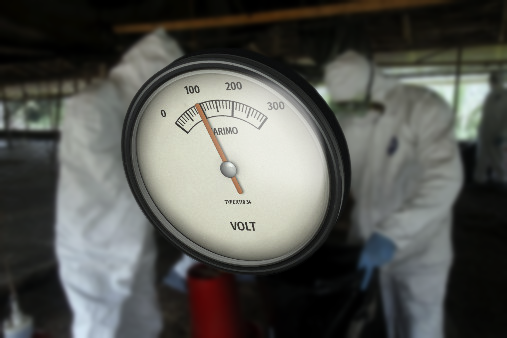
100V
